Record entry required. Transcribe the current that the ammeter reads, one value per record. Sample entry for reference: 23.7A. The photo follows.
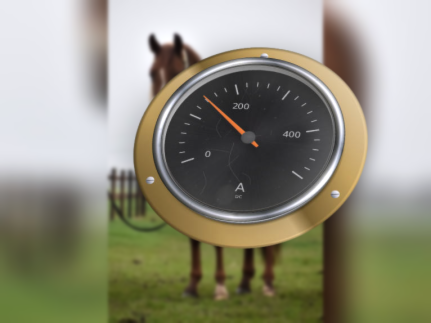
140A
